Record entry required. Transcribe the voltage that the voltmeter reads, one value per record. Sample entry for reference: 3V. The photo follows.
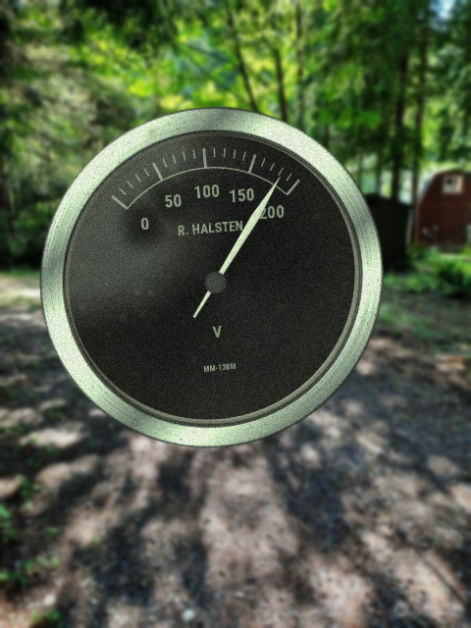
180V
